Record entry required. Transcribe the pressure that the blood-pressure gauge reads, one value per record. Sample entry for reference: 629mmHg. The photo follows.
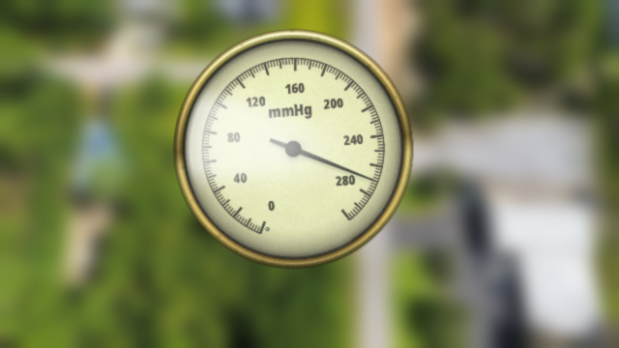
270mmHg
